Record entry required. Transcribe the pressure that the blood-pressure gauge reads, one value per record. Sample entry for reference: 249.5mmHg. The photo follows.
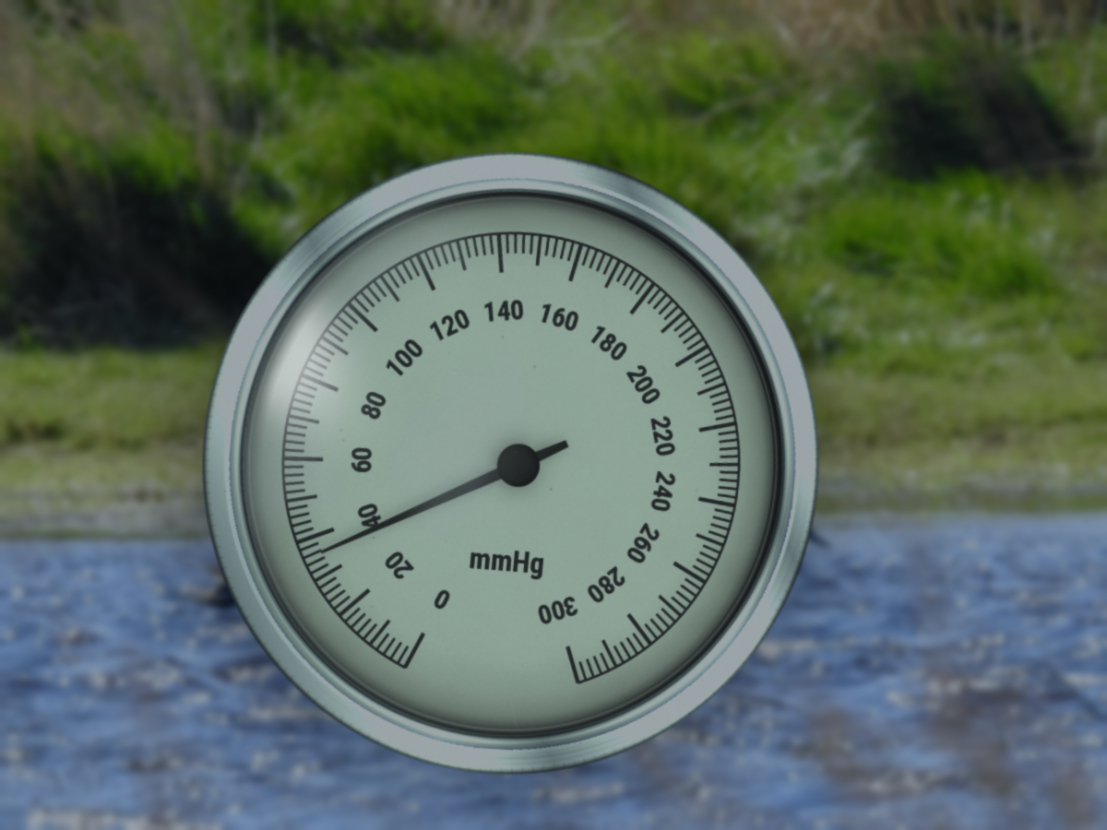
36mmHg
